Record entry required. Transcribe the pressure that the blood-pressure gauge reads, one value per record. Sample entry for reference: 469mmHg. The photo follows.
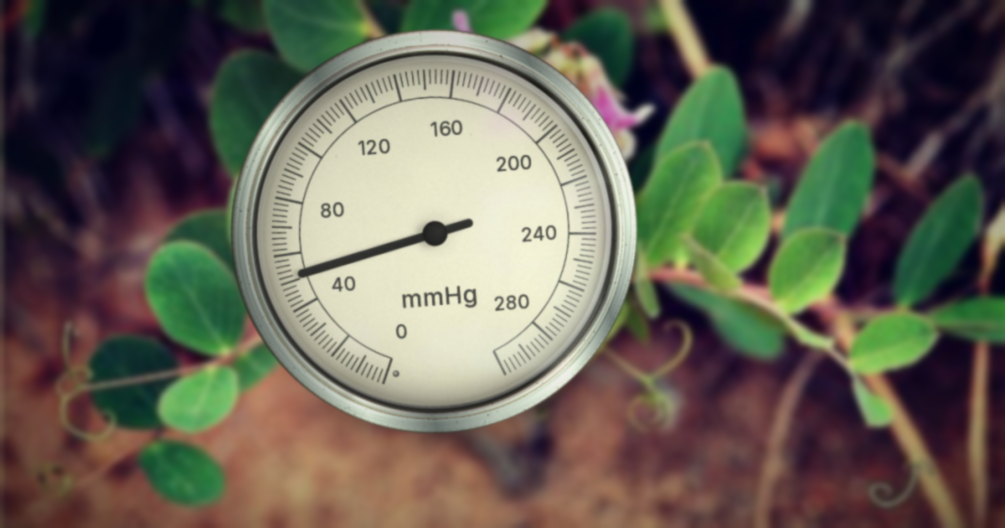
52mmHg
